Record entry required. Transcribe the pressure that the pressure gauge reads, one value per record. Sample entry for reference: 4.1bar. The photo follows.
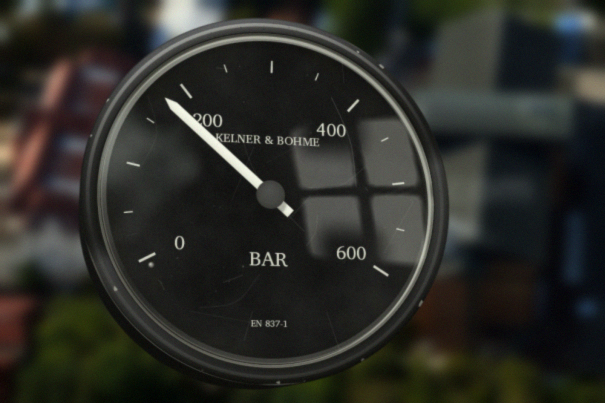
175bar
